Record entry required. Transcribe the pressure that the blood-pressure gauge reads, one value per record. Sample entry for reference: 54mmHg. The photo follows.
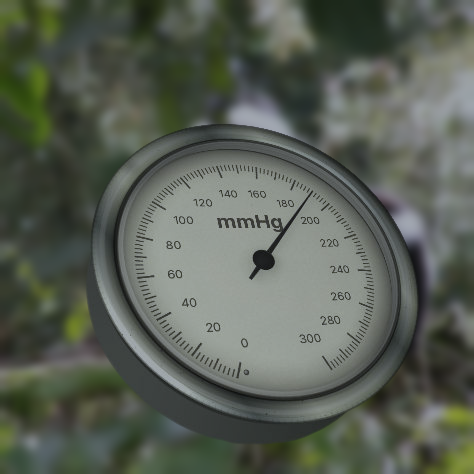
190mmHg
